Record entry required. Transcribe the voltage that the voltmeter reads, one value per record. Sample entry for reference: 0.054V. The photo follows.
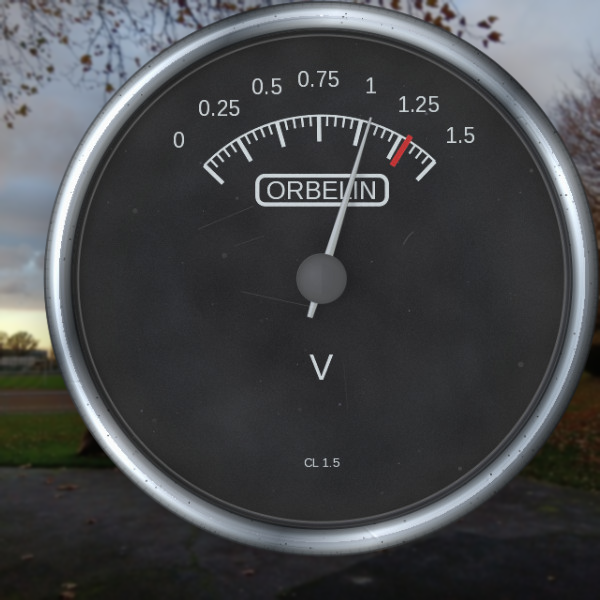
1.05V
